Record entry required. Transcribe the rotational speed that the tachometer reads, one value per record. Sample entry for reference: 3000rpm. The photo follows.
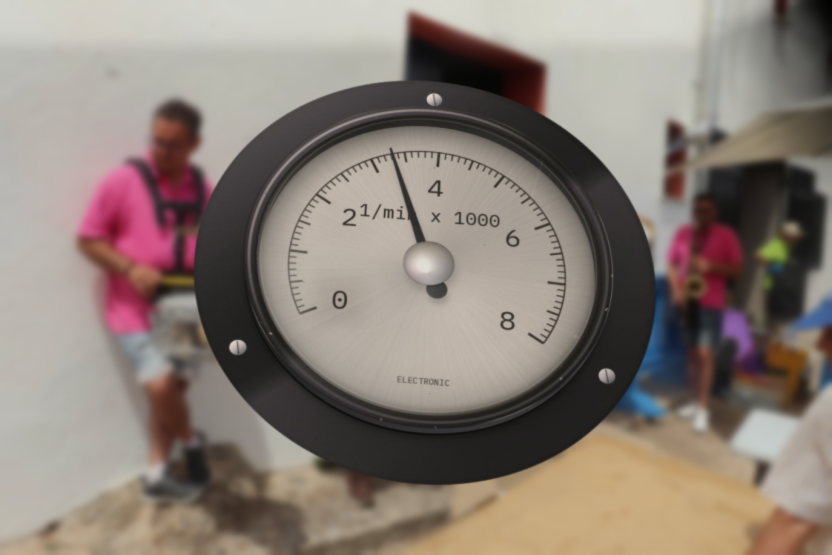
3300rpm
